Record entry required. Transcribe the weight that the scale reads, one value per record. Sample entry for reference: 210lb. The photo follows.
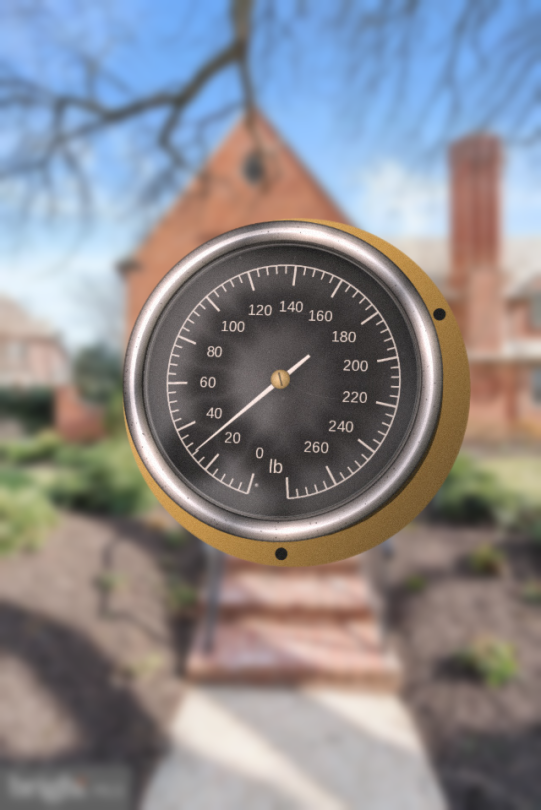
28lb
